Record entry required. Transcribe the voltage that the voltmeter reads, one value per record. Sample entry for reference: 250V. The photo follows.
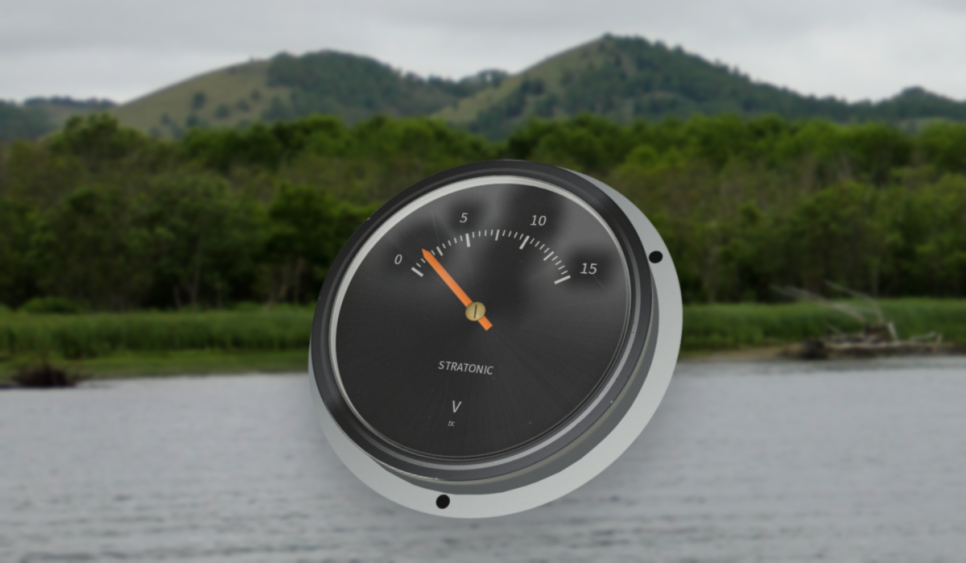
1.5V
